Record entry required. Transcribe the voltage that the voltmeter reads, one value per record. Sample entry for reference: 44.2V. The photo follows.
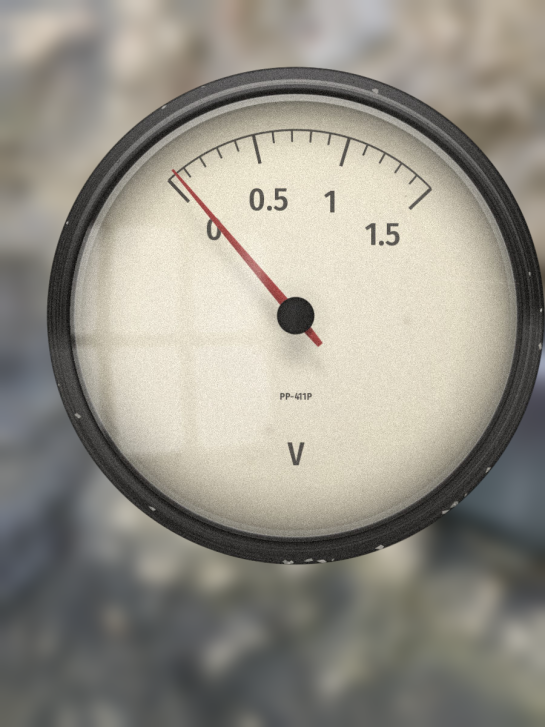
0.05V
